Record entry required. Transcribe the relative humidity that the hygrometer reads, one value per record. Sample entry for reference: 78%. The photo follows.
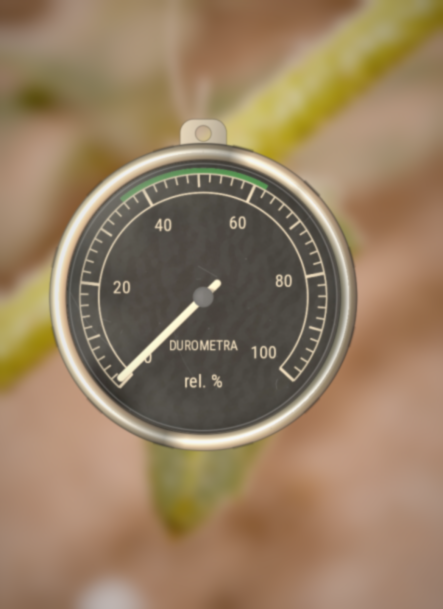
1%
